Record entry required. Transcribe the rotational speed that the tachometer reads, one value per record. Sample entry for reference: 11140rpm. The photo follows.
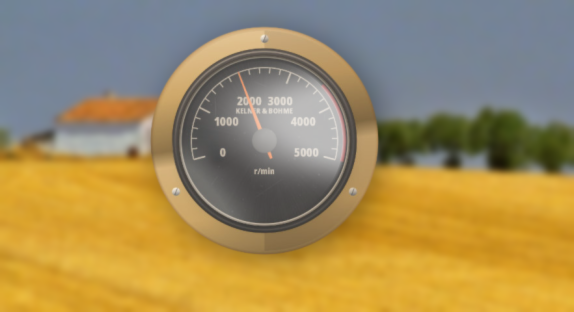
2000rpm
